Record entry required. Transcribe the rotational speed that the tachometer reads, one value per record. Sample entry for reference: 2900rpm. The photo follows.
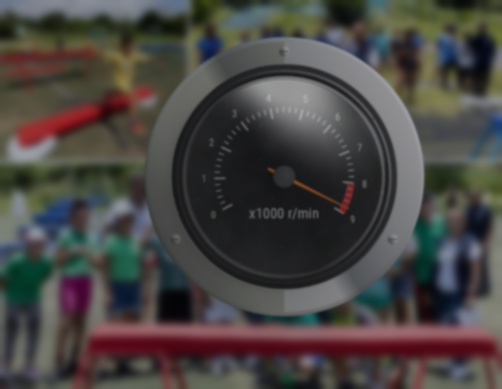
8800rpm
